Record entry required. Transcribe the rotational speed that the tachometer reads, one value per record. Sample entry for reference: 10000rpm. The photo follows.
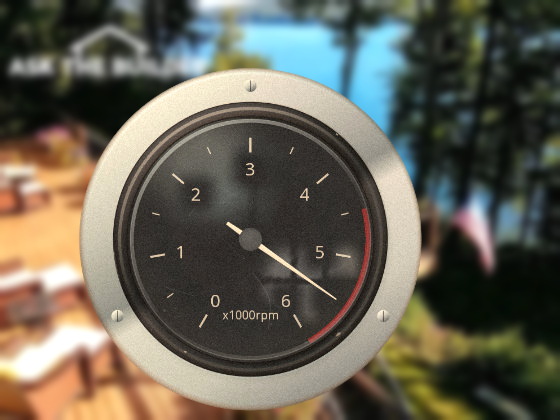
5500rpm
